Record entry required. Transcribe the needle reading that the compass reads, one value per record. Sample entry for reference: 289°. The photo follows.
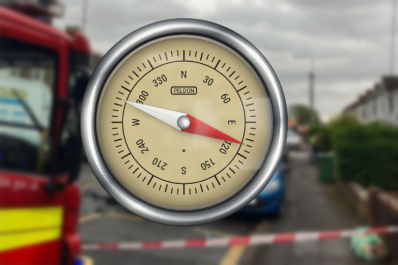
110°
